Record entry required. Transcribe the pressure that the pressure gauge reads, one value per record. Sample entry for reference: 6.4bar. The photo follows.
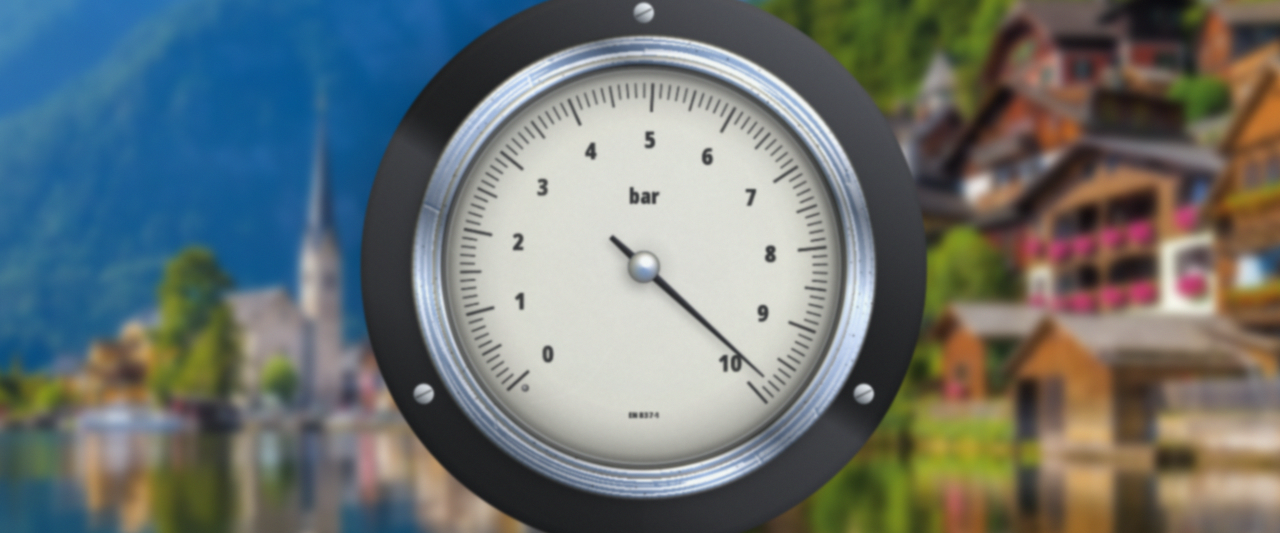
9.8bar
